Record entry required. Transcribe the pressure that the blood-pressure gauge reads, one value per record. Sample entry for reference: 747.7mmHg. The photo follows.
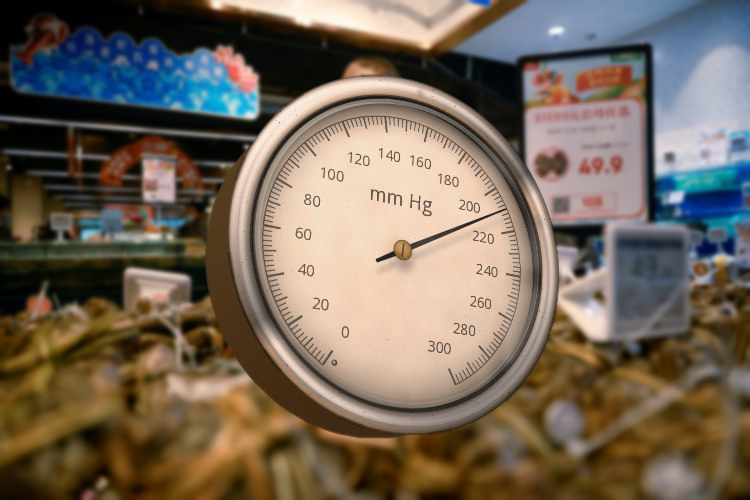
210mmHg
